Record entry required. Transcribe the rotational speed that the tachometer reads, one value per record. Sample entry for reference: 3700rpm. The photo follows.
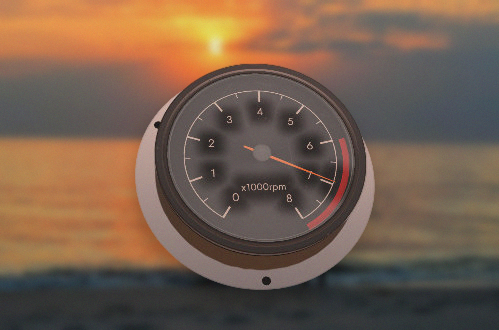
7000rpm
